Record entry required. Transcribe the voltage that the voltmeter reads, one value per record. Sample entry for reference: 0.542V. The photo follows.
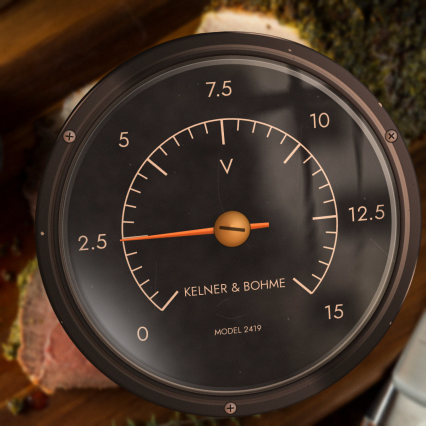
2.5V
